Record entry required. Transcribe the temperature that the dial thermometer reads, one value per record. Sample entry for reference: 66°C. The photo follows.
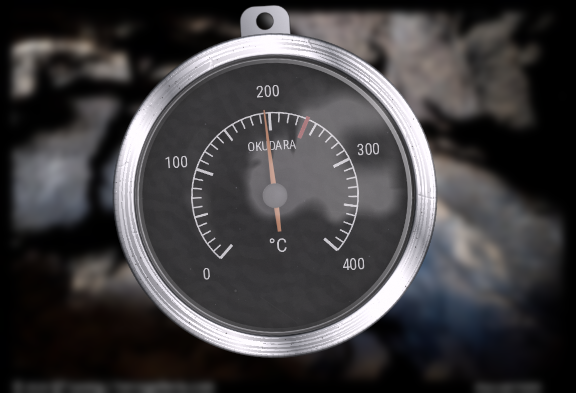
195°C
